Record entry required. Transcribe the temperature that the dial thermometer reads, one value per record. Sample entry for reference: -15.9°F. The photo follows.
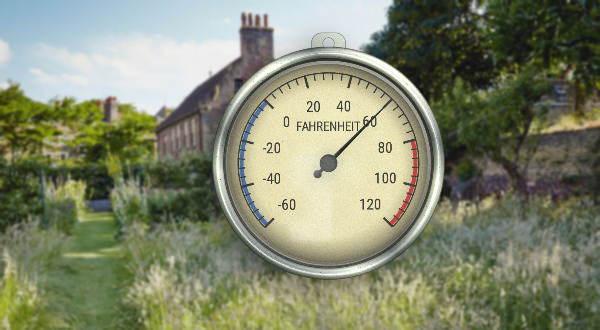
60°F
